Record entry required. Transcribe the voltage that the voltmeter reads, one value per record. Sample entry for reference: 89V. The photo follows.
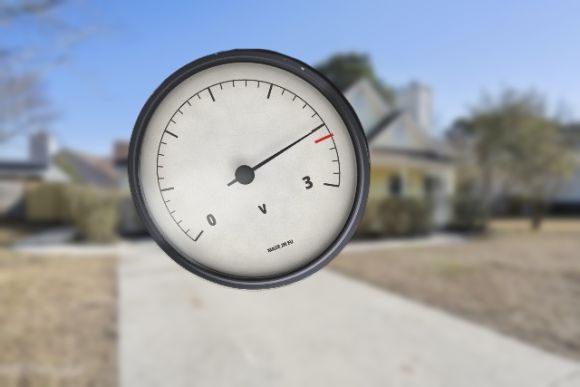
2.5V
